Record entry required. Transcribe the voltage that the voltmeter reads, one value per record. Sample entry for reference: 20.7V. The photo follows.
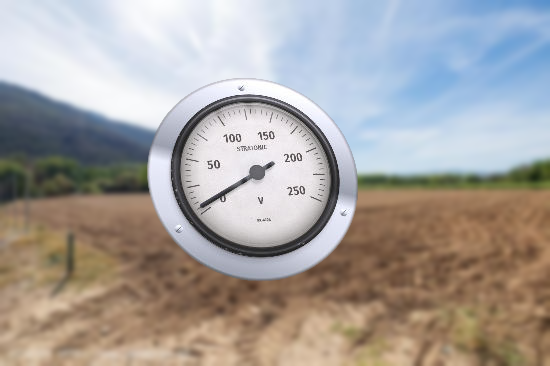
5V
